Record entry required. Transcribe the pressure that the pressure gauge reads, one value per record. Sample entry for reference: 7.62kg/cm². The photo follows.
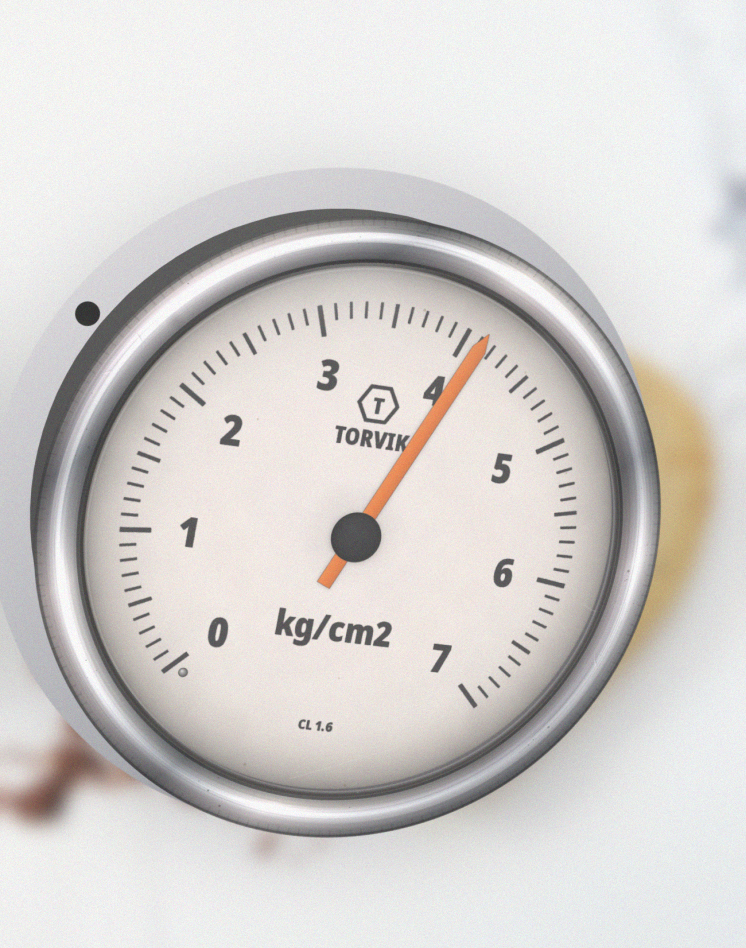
4.1kg/cm²
